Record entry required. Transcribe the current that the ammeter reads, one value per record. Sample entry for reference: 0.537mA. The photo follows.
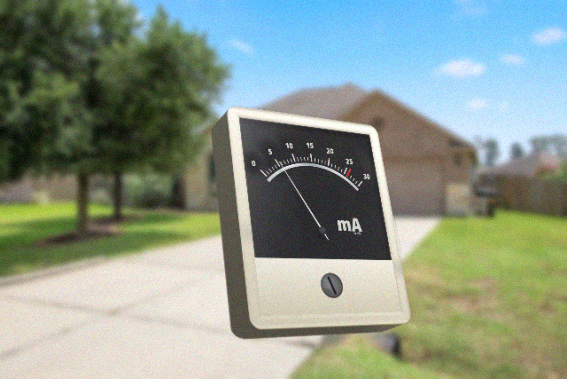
5mA
